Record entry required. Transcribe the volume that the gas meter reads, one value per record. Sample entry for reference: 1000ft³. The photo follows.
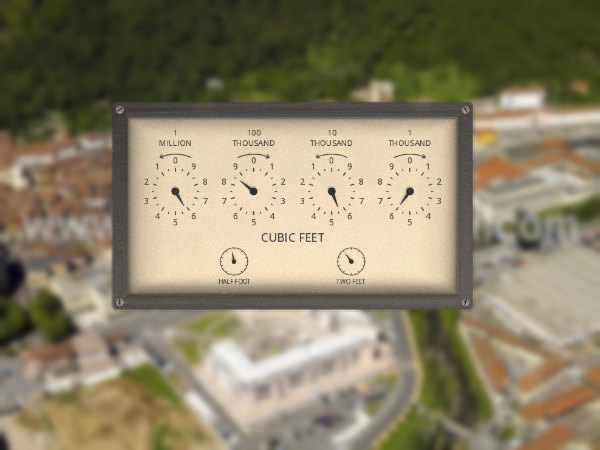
585600ft³
